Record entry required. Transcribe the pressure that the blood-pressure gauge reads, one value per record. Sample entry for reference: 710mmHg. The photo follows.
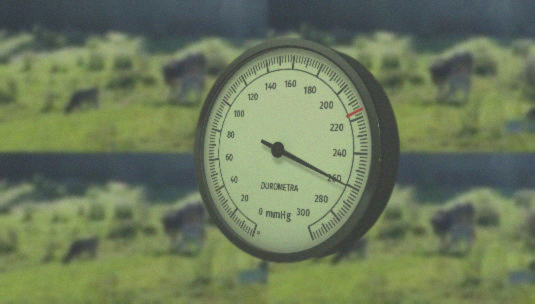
260mmHg
